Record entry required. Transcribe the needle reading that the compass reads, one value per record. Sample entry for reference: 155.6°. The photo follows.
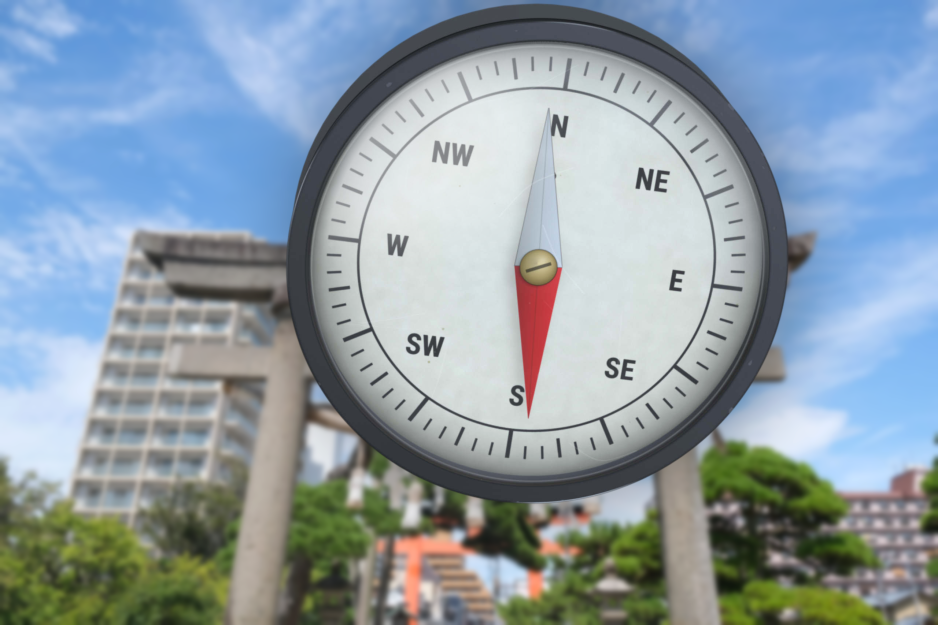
175°
